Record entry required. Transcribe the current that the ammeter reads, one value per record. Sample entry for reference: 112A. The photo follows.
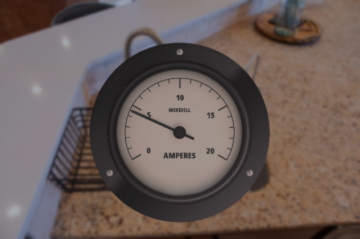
4.5A
